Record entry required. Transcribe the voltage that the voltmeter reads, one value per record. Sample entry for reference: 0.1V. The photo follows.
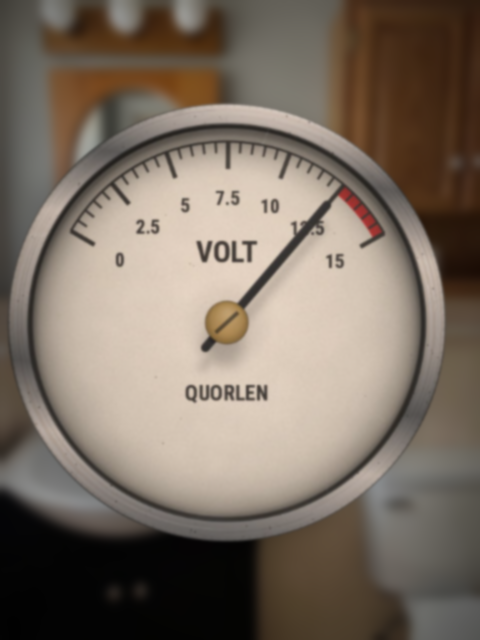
12.5V
